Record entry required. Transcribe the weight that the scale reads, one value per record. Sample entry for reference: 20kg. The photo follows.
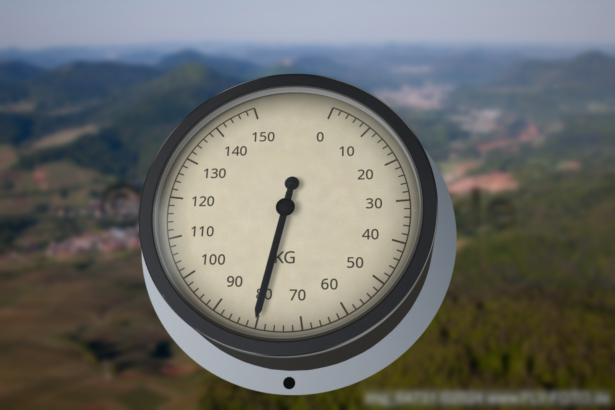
80kg
